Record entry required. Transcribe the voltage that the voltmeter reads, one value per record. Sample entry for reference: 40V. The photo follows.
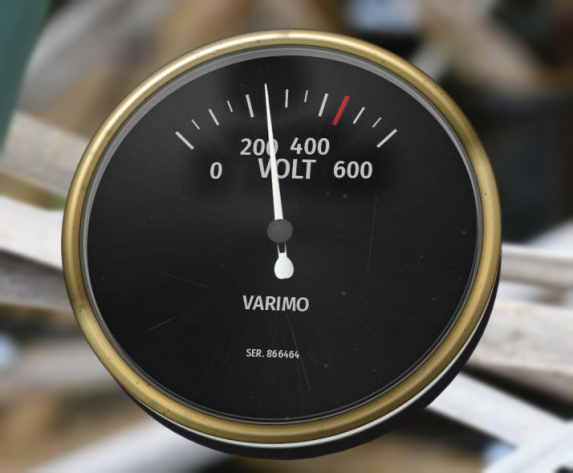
250V
